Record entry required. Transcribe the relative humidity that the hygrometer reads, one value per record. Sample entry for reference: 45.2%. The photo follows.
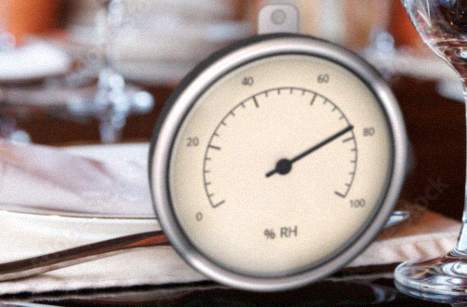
76%
